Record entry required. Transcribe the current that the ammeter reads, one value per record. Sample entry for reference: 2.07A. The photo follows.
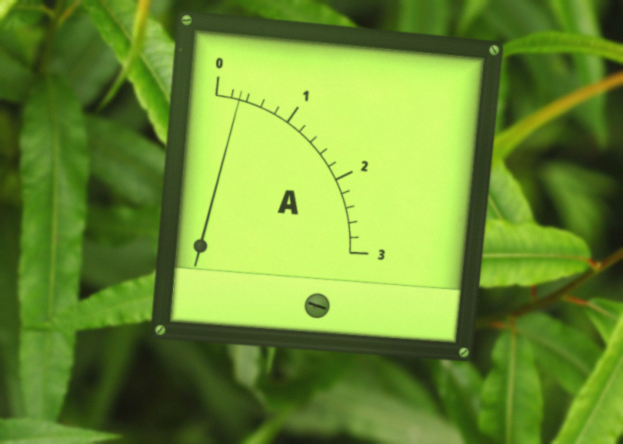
0.3A
